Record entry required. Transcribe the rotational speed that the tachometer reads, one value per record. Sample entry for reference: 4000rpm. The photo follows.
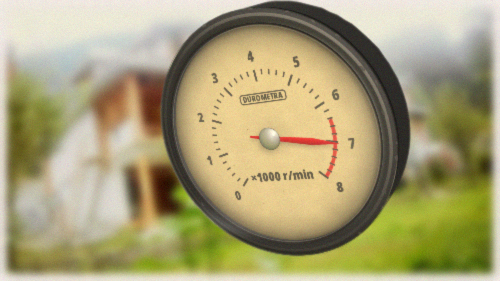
7000rpm
